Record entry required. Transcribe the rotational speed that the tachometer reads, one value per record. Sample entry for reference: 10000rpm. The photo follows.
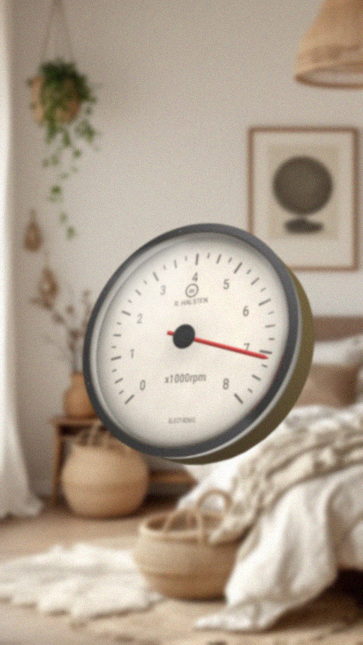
7125rpm
